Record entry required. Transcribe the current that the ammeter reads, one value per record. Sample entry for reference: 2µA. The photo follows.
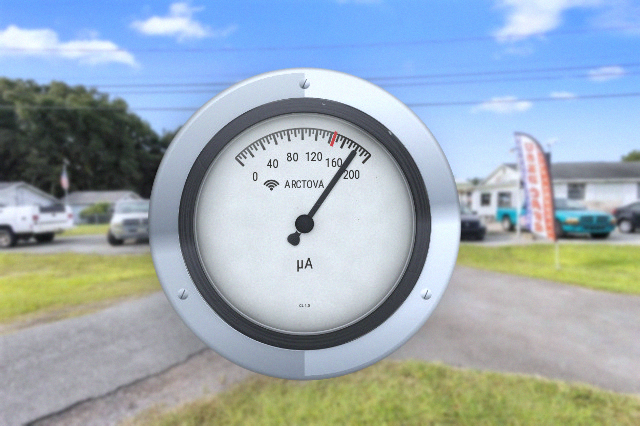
180µA
